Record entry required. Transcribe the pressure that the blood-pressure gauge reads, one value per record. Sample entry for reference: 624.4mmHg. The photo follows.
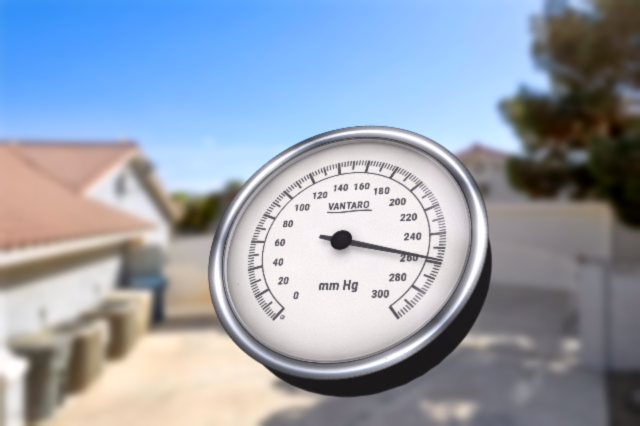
260mmHg
